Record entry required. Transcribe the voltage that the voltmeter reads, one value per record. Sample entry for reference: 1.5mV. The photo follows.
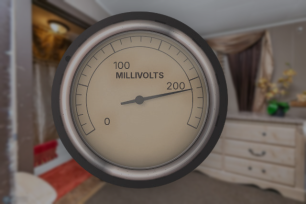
210mV
